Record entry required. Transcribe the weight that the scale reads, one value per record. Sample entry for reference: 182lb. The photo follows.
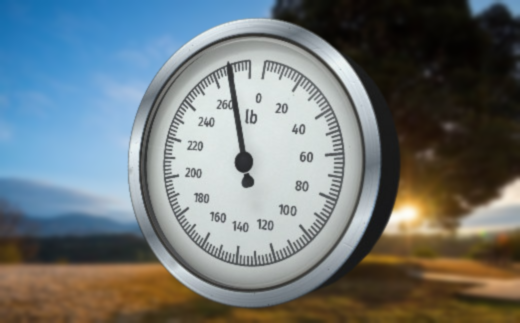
270lb
